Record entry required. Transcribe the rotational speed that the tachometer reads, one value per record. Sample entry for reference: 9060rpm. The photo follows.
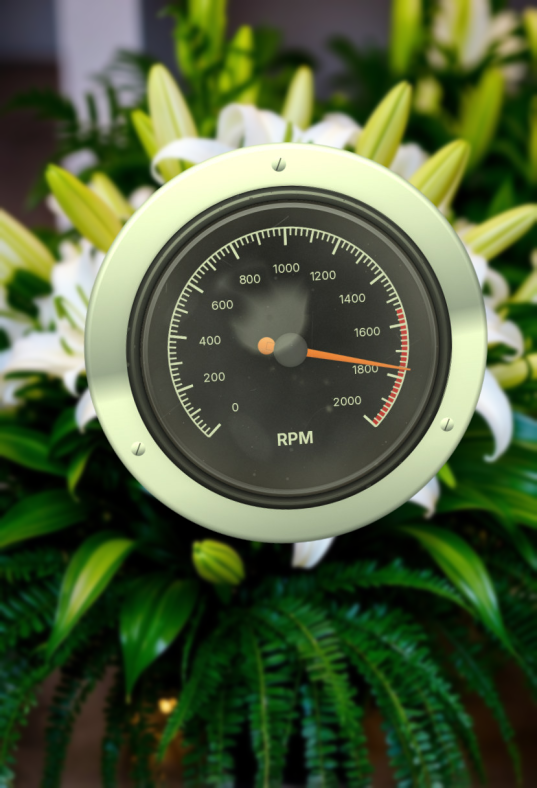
1760rpm
